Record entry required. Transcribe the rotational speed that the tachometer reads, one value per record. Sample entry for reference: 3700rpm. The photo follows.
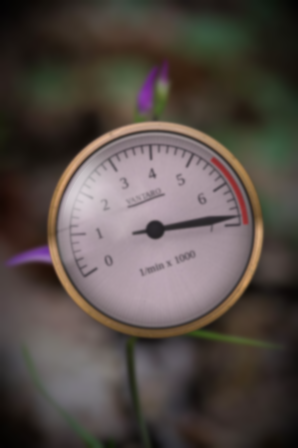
6800rpm
